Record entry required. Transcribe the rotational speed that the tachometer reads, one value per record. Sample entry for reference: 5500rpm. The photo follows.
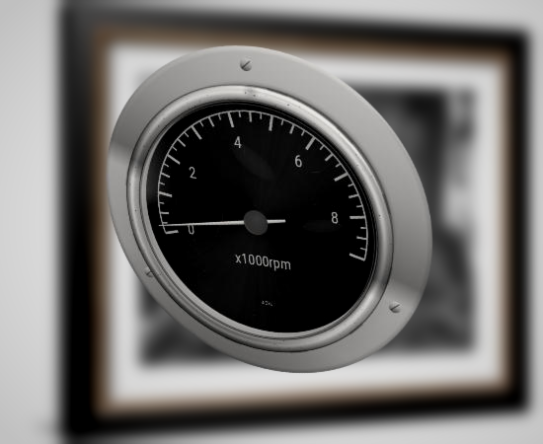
250rpm
